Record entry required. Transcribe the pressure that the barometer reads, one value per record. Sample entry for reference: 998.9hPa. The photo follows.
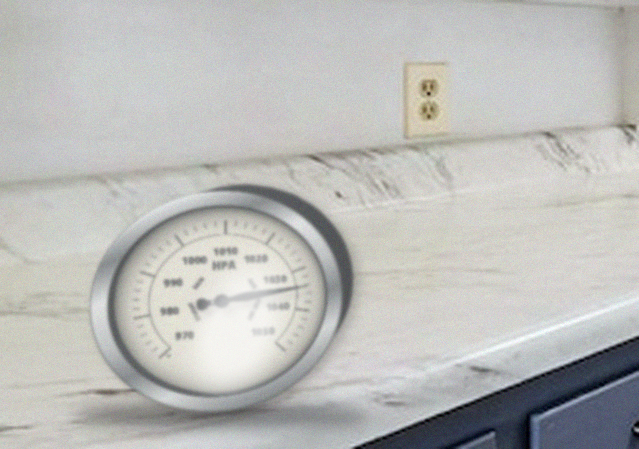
1034hPa
